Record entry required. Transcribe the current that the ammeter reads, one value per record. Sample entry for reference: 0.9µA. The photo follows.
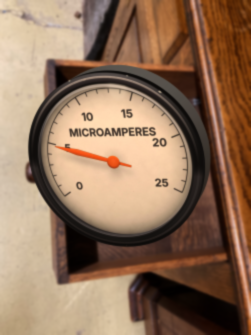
5µA
